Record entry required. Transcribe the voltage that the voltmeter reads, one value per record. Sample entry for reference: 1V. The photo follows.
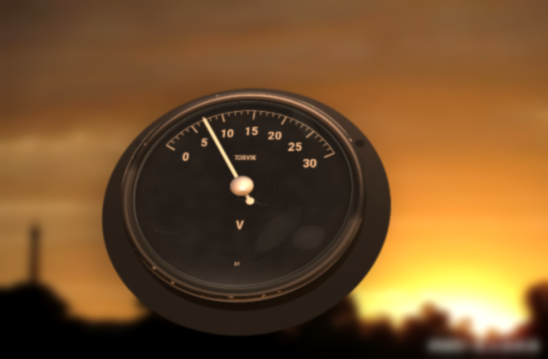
7V
